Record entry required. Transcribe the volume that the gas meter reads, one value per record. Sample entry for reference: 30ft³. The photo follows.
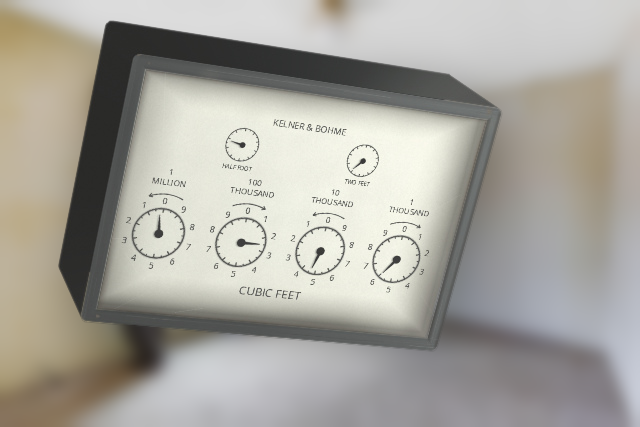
24600ft³
